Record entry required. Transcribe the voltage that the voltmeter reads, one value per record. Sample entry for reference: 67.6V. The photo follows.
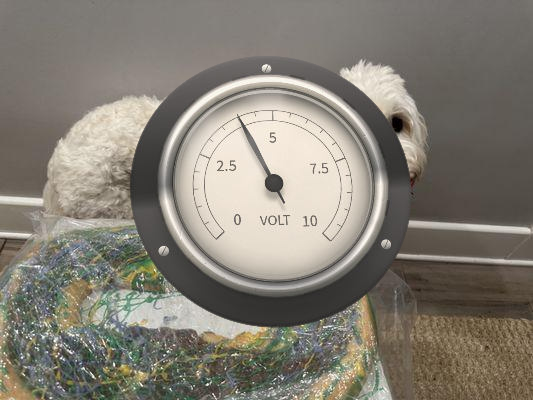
4V
